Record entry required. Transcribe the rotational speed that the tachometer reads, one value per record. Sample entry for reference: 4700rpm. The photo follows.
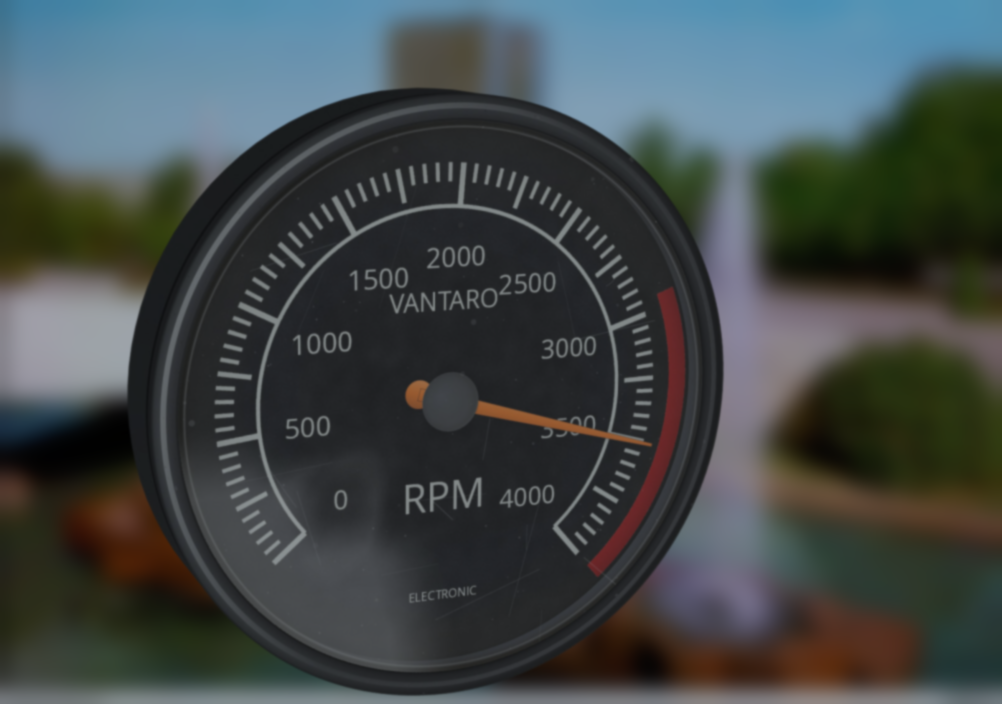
3500rpm
